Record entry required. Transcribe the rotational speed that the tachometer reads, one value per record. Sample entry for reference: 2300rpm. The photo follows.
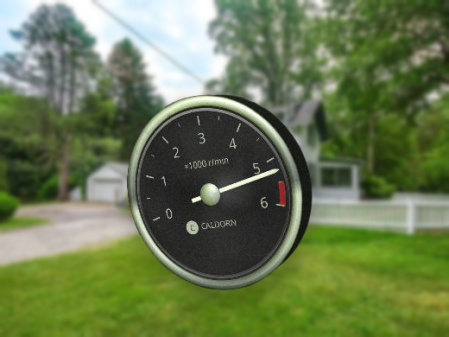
5250rpm
